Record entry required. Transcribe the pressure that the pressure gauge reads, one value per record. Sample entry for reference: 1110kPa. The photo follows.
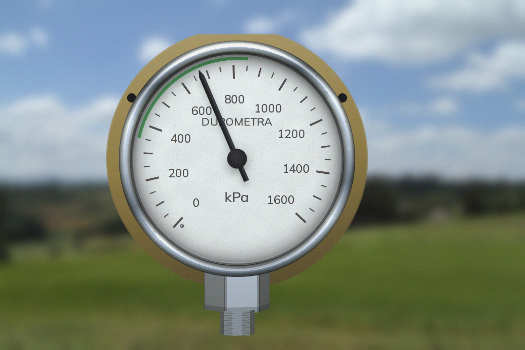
675kPa
